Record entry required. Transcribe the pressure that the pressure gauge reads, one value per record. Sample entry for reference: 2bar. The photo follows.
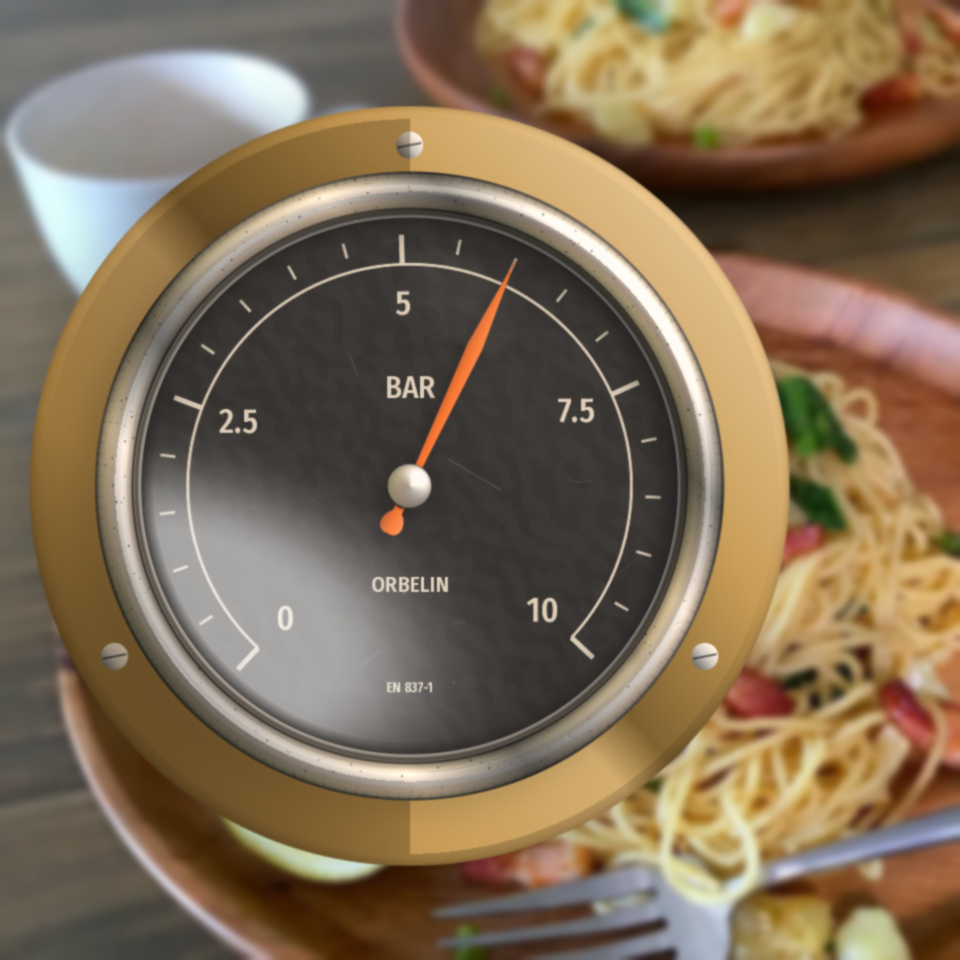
6bar
